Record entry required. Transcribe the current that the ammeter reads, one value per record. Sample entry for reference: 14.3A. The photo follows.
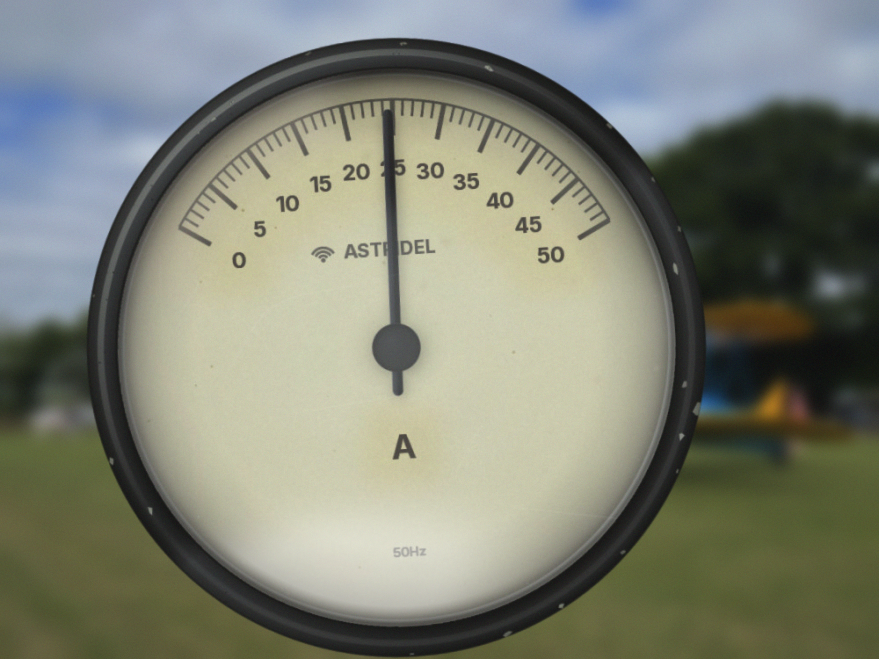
24.5A
